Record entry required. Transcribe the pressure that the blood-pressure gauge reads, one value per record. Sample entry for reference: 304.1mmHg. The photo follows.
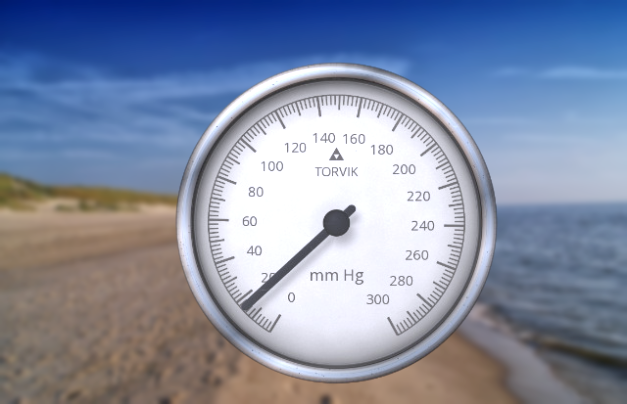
16mmHg
